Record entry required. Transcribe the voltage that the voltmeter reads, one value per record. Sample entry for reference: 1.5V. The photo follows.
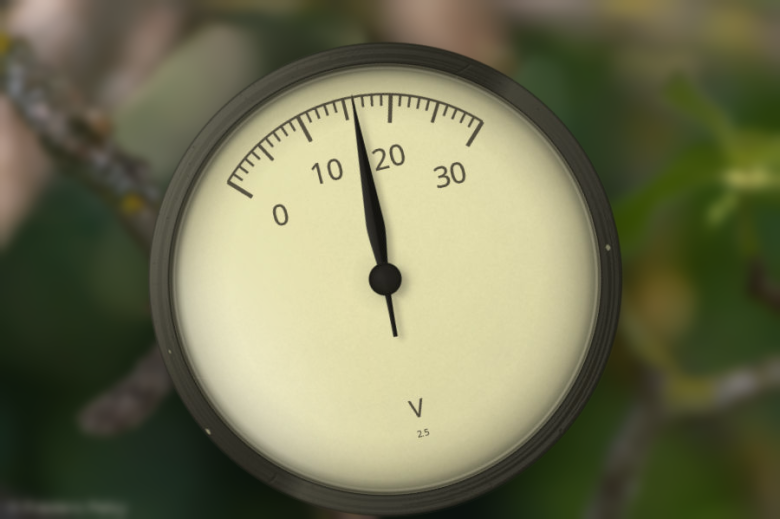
16V
